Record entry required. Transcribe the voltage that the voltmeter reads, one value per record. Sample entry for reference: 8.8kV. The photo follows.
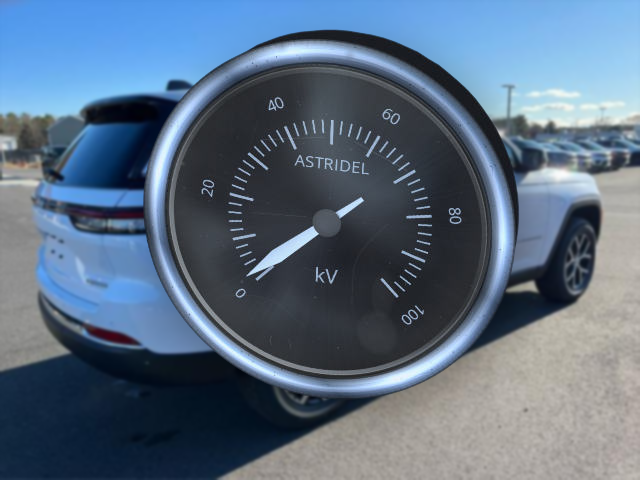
2kV
